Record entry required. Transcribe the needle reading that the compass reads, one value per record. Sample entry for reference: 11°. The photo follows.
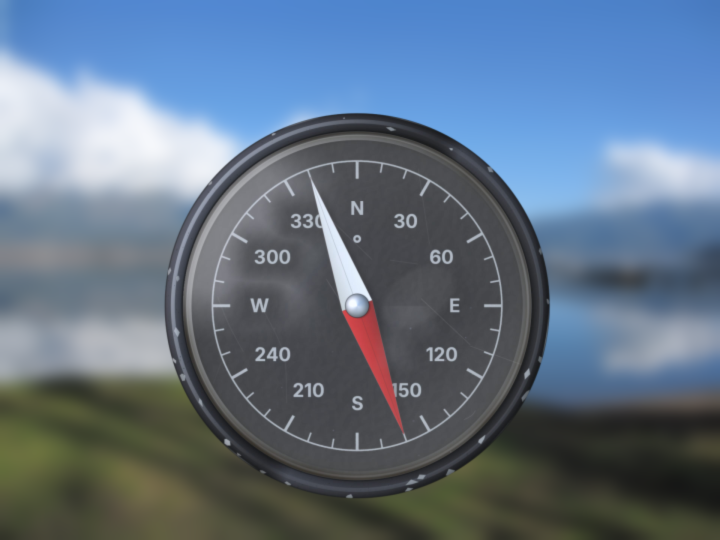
160°
